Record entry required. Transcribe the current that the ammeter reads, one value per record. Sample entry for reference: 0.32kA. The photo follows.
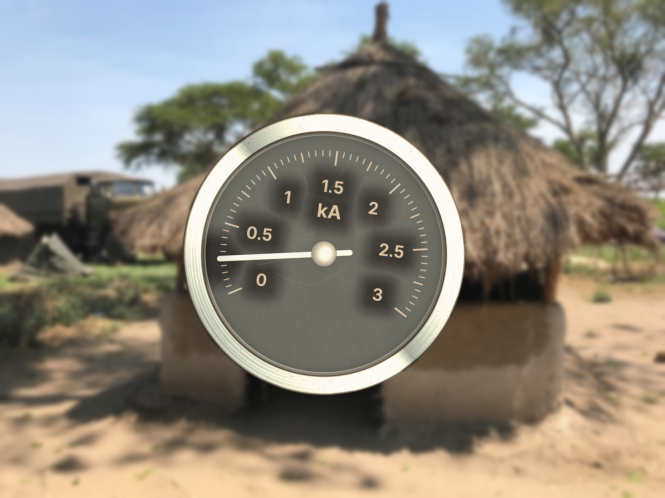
0.25kA
